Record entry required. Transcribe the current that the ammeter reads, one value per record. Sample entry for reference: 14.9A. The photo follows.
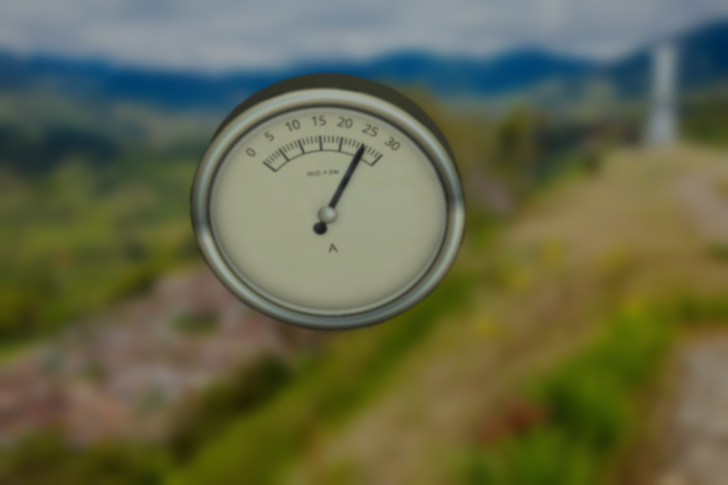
25A
